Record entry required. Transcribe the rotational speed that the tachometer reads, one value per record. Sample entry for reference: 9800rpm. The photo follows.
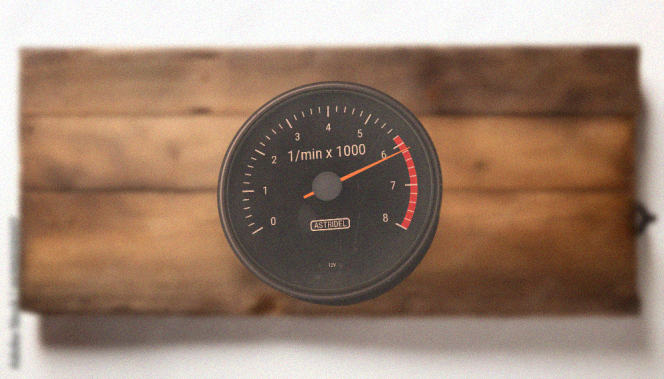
6200rpm
